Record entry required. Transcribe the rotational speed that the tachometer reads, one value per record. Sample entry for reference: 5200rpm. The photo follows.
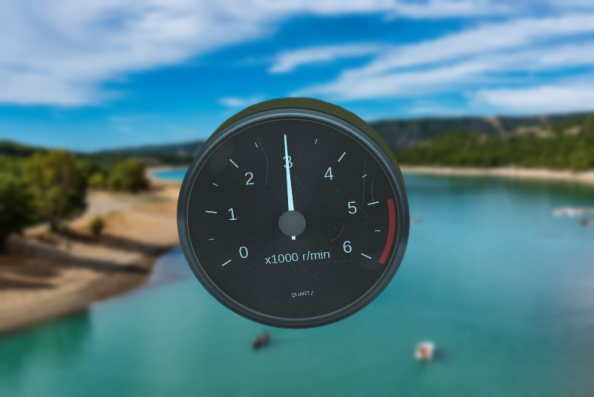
3000rpm
